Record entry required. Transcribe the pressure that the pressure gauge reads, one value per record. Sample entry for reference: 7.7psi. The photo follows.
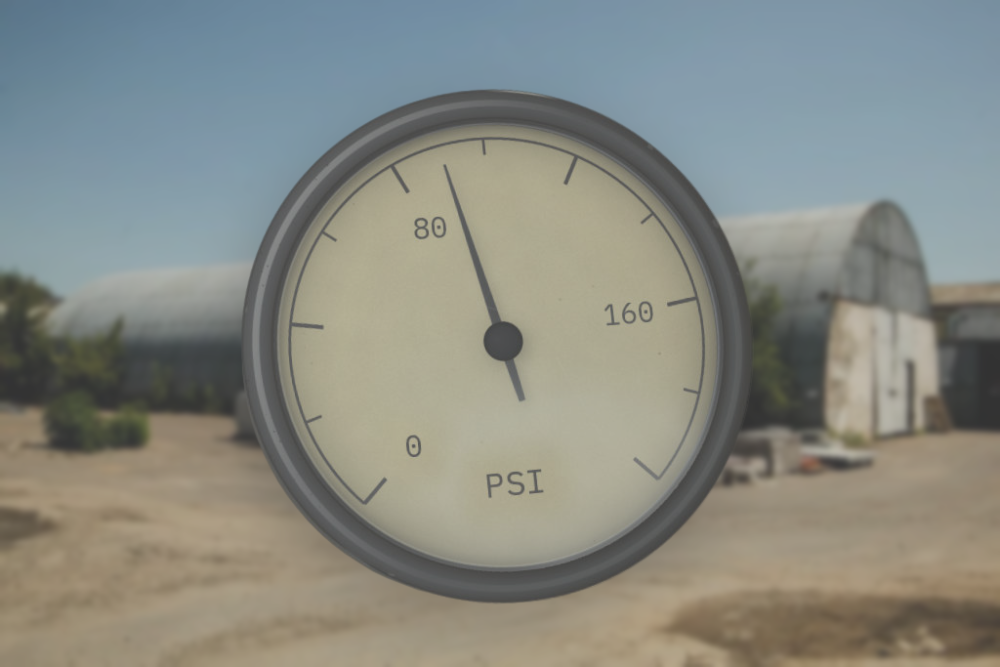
90psi
